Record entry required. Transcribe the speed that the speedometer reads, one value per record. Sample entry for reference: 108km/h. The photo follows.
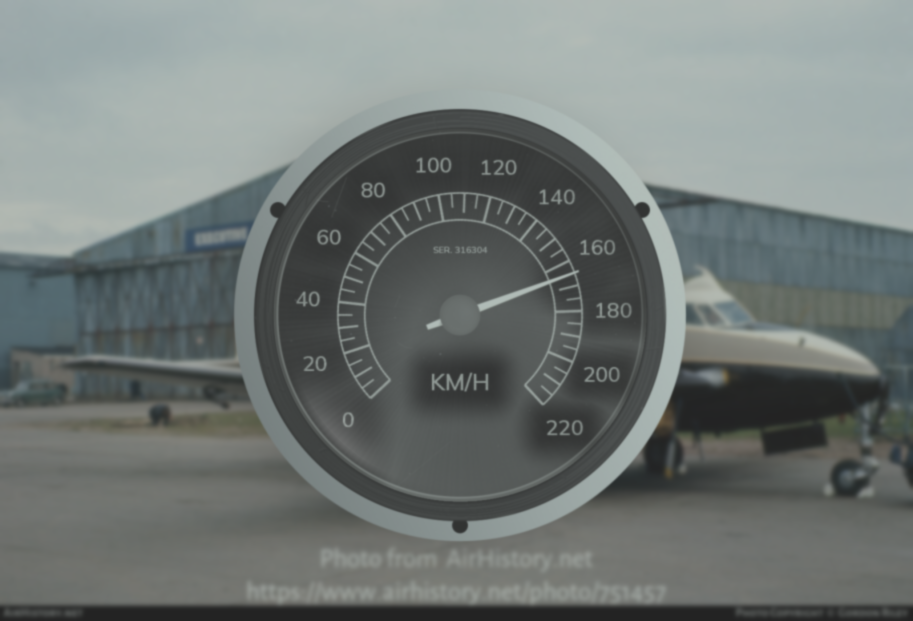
165km/h
